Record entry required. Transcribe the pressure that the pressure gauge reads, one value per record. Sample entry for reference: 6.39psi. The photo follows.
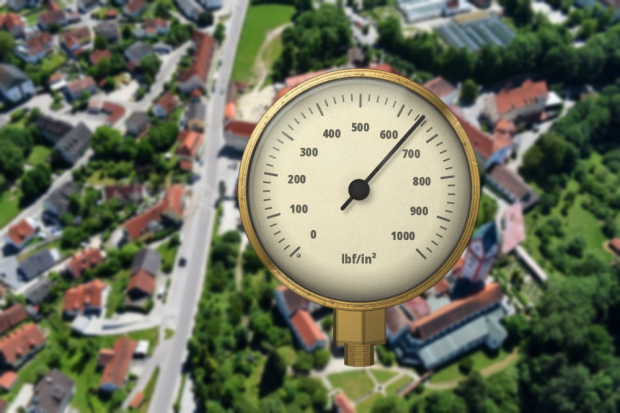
650psi
